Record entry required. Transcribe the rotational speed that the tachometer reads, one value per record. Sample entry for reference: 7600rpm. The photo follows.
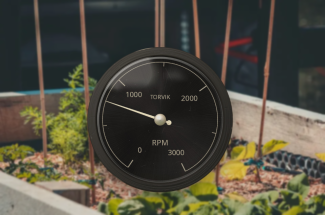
750rpm
